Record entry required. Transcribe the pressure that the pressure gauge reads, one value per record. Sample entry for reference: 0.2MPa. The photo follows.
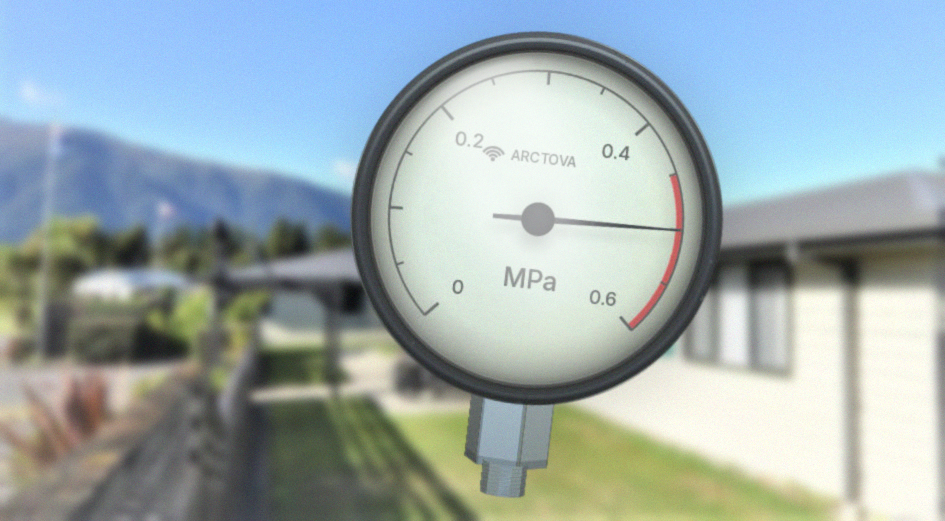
0.5MPa
